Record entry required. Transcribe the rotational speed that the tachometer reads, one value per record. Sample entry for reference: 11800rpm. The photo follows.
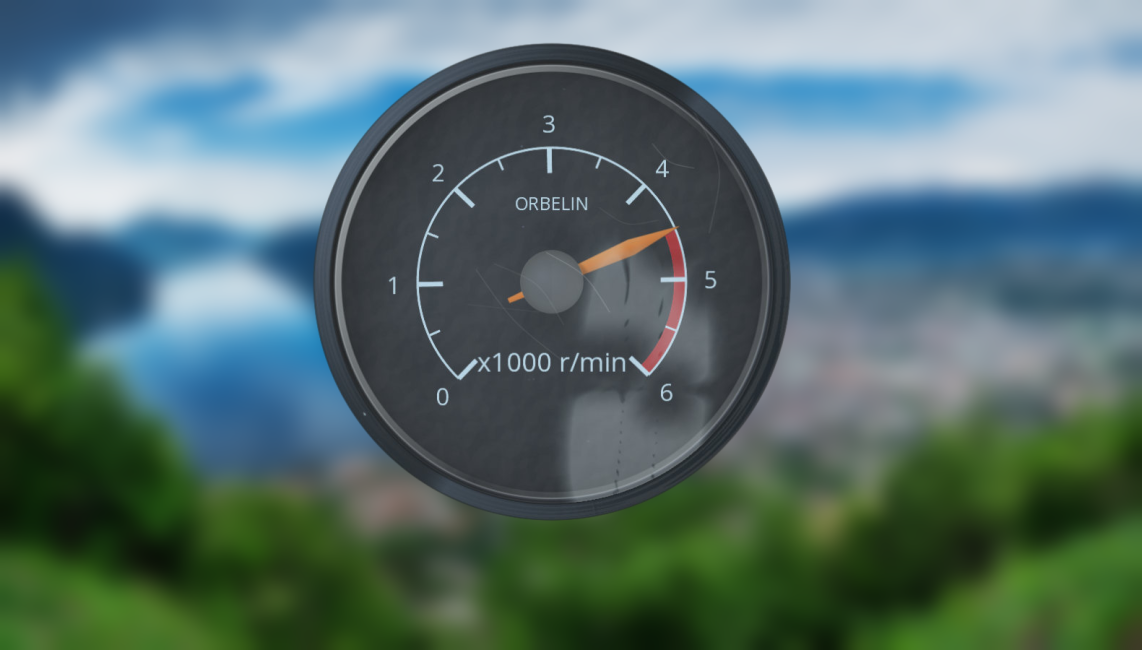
4500rpm
